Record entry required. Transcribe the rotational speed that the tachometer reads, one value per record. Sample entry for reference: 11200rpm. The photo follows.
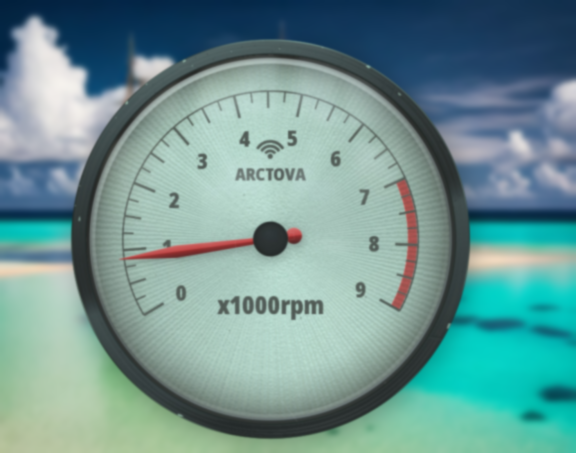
875rpm
